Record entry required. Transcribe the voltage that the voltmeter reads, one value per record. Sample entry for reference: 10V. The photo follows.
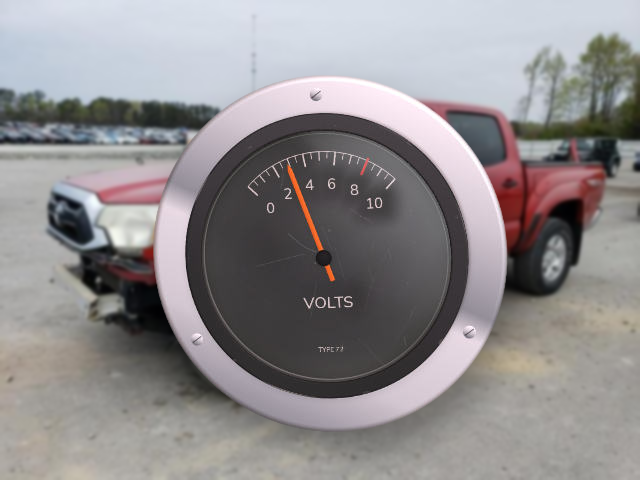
3V
